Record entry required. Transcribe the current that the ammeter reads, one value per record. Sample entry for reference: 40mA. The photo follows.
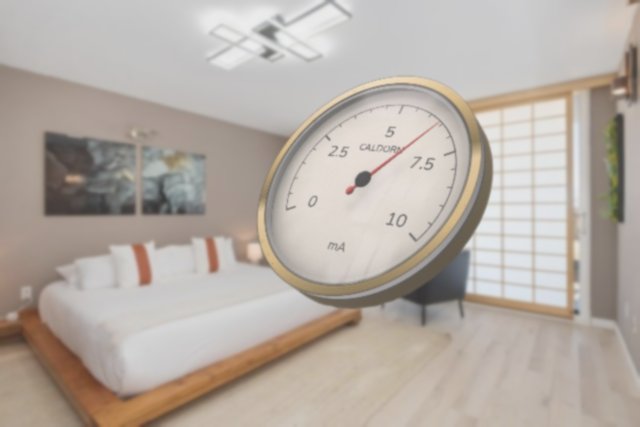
6.5mA
